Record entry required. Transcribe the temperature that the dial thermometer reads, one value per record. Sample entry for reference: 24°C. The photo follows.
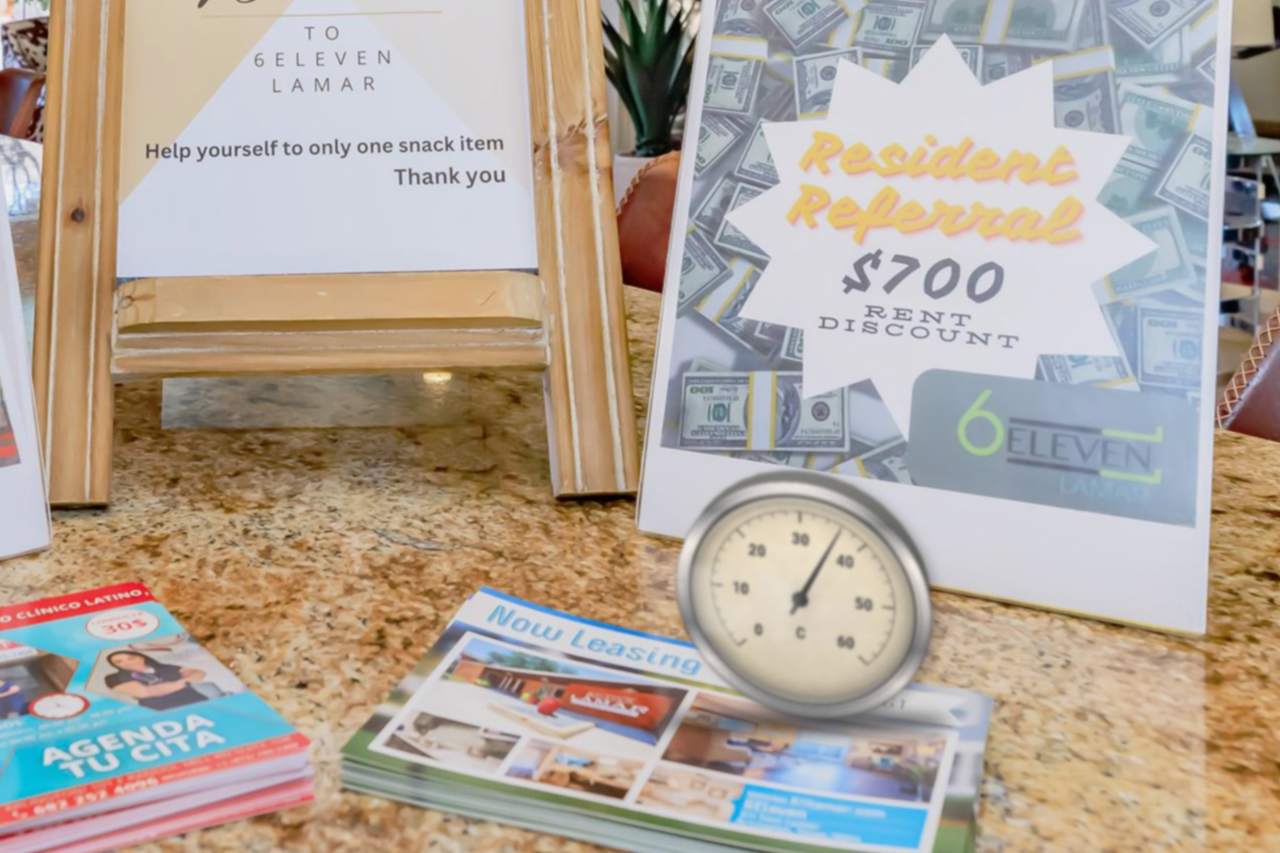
36°C
